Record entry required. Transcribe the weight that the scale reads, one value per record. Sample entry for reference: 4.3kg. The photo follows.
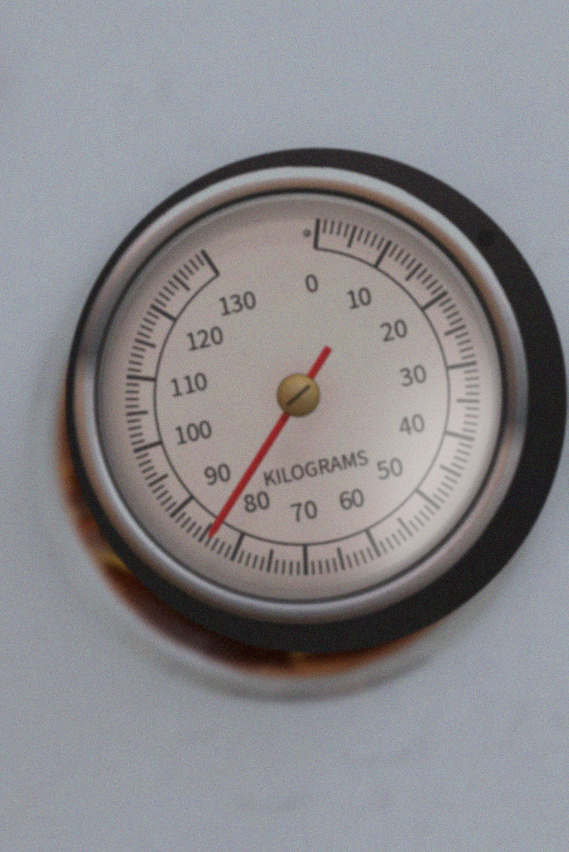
84kg
